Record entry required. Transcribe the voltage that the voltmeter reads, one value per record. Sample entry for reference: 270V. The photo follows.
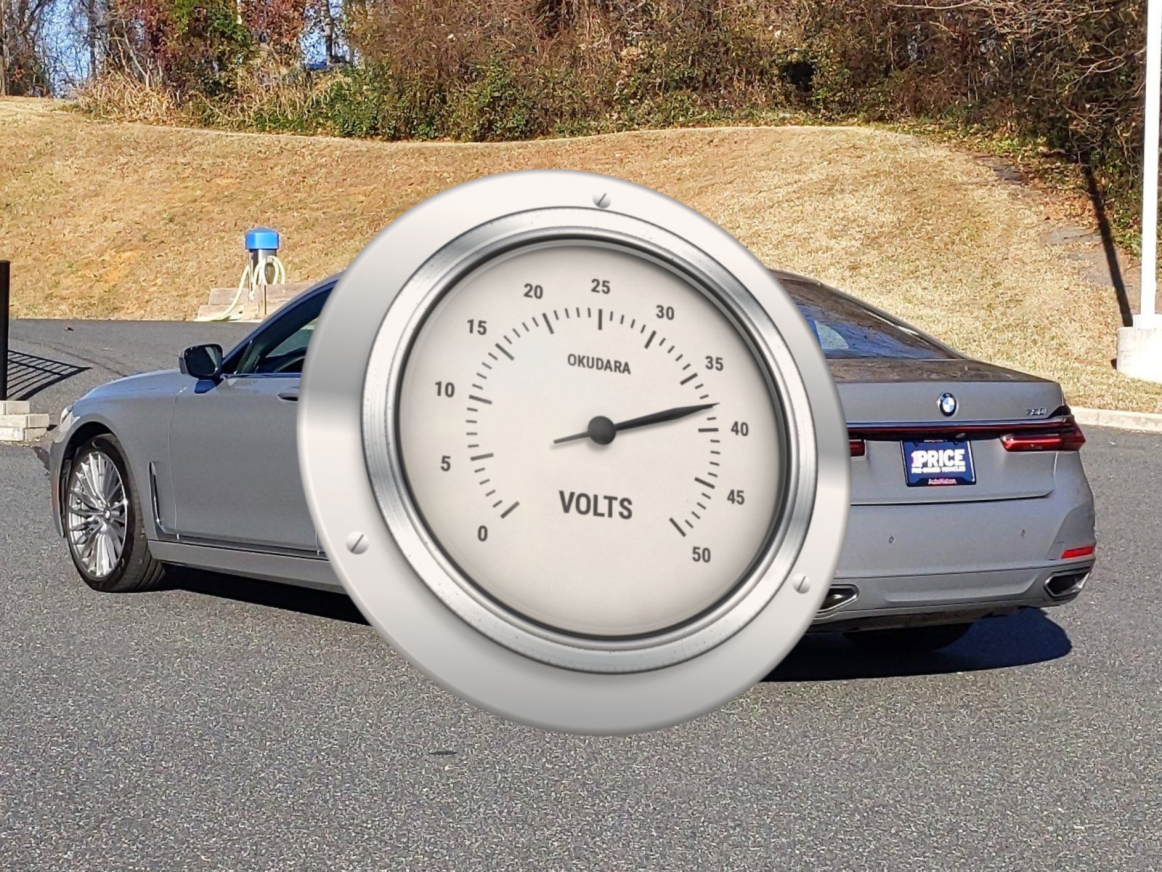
38V
